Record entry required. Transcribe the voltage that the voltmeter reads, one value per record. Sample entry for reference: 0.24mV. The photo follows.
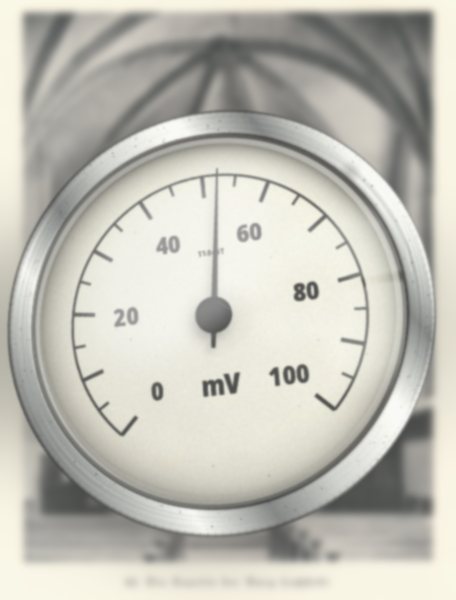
52.5mV
